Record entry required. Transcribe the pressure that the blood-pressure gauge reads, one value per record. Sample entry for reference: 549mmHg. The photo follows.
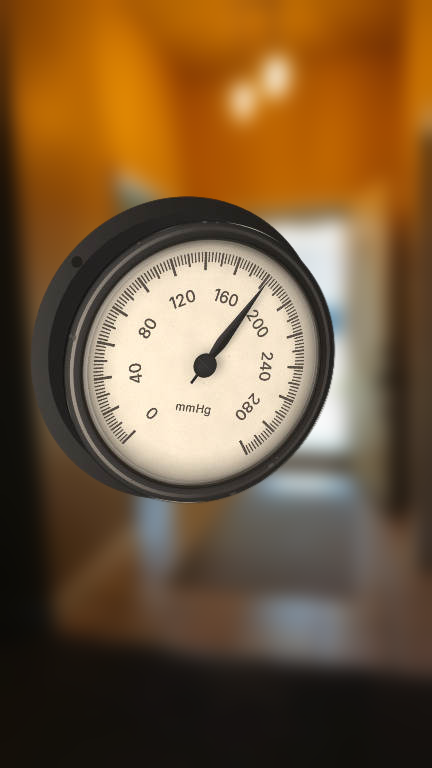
180mmHg
